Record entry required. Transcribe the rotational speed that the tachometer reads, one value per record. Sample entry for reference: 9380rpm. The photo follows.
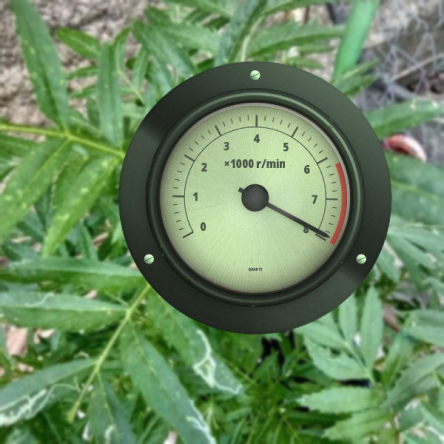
7900rpm
